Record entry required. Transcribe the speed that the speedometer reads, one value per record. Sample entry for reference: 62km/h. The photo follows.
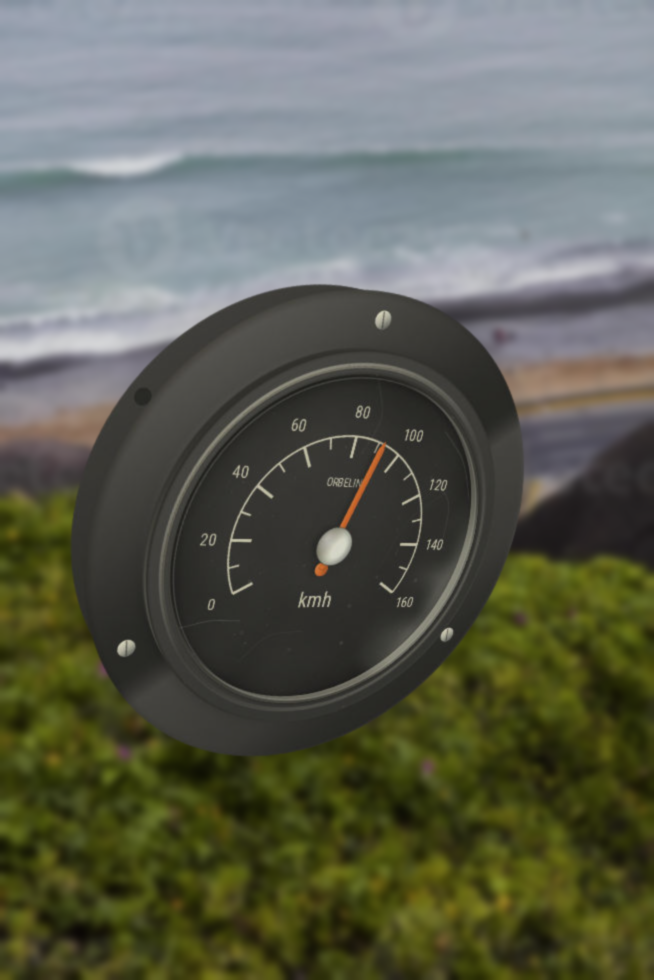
90km/h
